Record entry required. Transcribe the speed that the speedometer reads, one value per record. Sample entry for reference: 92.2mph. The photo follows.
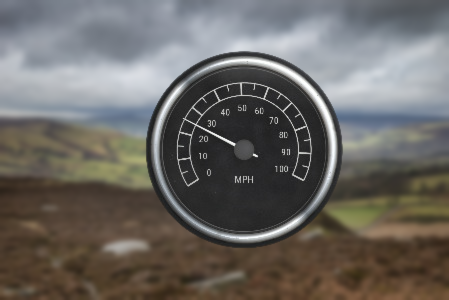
25mph
